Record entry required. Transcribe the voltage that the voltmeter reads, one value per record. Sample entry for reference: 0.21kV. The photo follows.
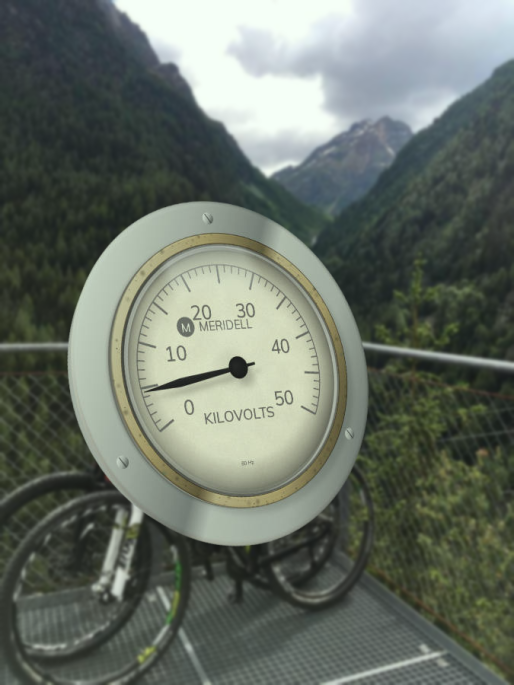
4.5kV
